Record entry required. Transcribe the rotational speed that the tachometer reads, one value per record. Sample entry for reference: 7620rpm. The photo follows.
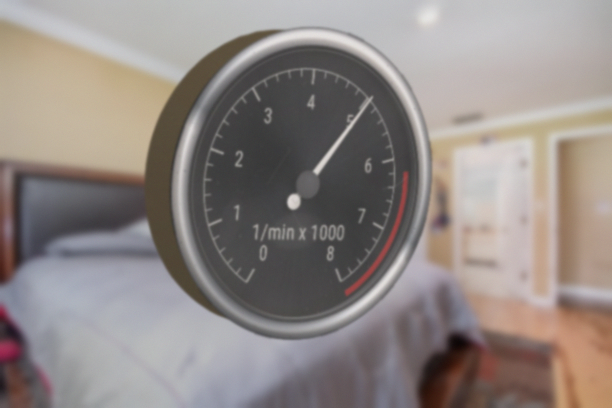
5000rpm
